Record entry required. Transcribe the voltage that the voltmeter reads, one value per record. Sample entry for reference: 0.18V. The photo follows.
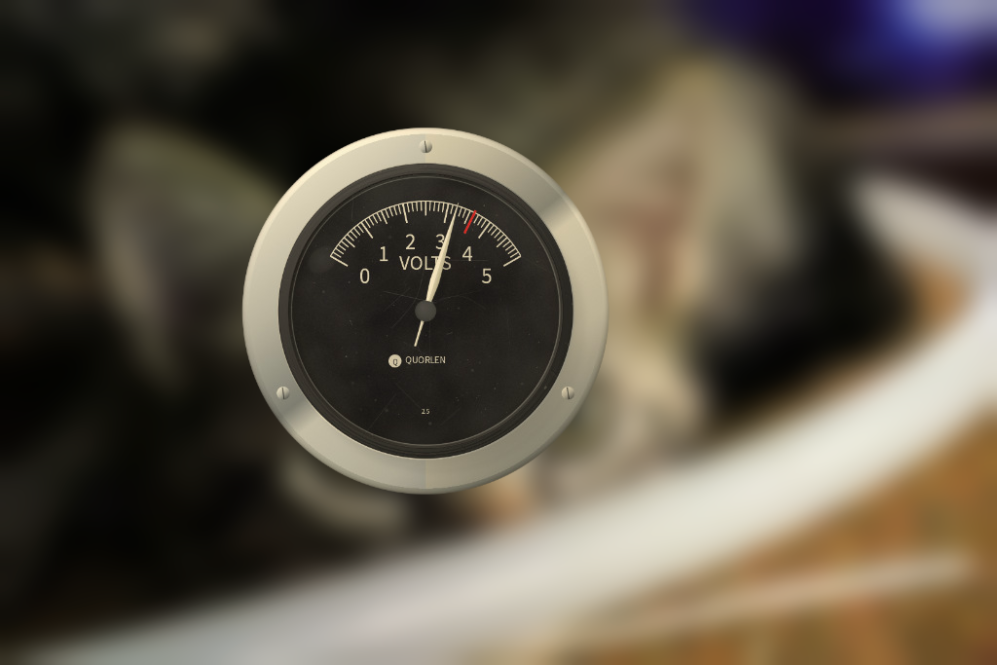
3.2V
